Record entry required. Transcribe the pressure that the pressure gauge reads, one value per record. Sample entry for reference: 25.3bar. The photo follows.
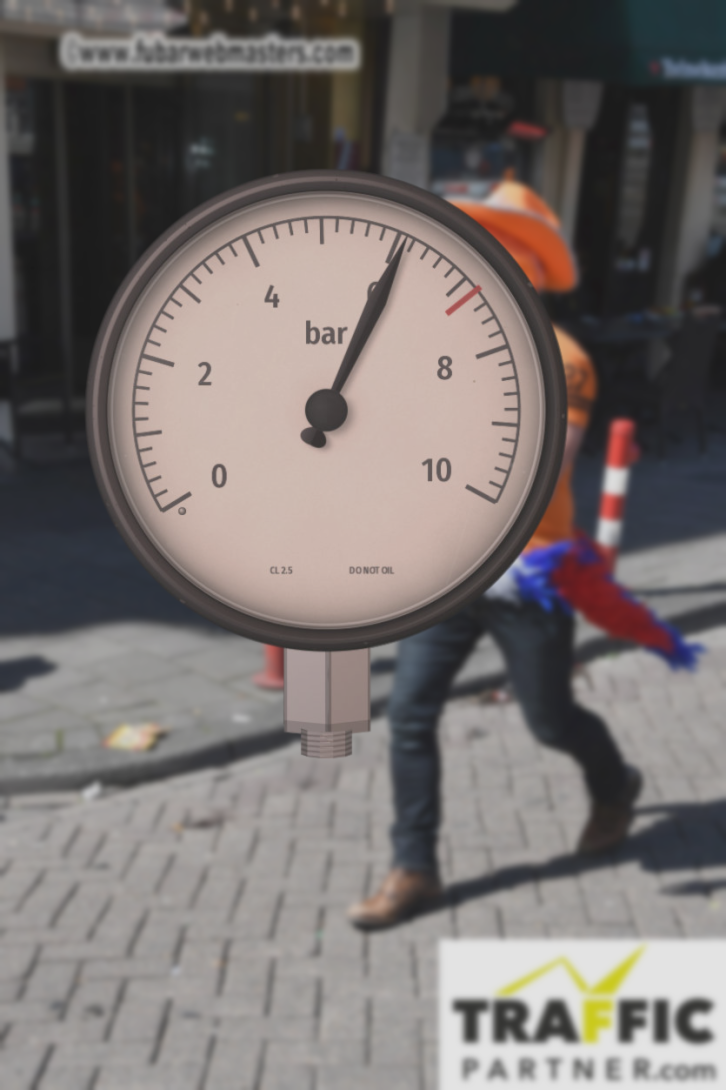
6.1bar
